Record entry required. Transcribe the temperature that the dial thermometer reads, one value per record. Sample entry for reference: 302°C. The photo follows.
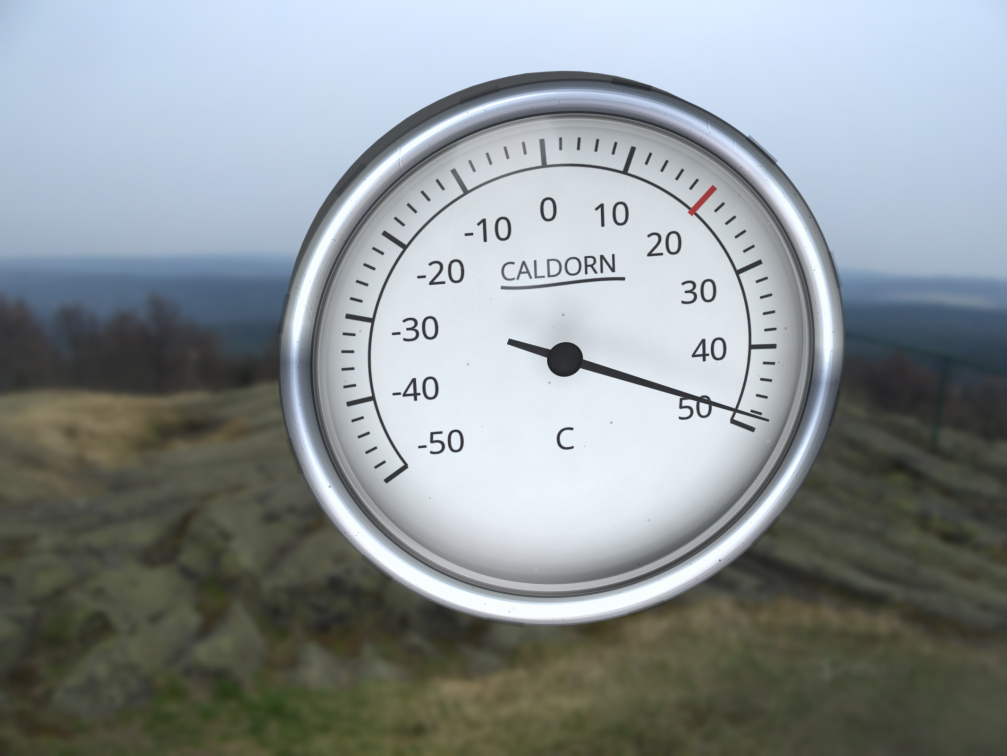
48°C
